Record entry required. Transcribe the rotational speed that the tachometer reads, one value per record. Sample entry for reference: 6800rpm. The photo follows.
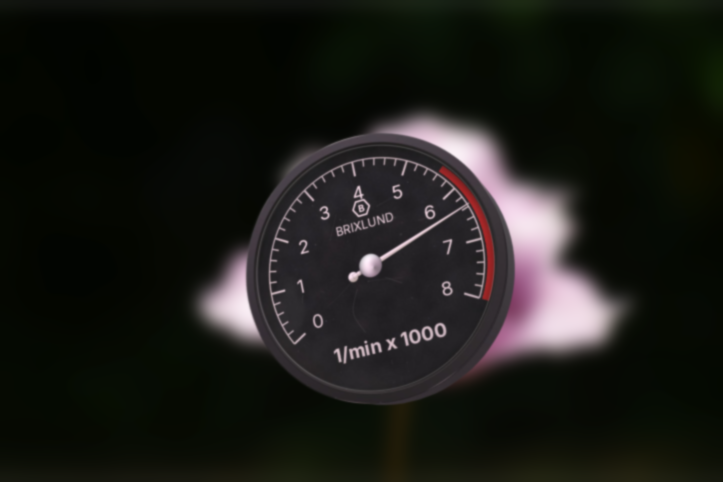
6400rpm
